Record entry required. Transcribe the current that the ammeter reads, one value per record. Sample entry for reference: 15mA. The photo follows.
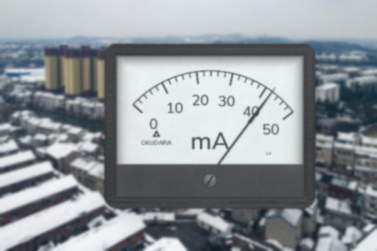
42mA
